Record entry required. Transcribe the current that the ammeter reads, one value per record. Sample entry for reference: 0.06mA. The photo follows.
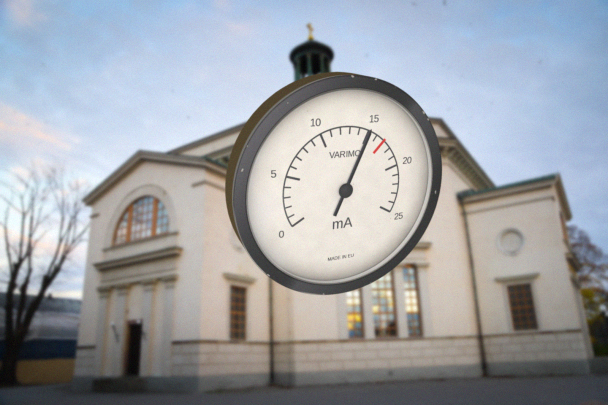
15mA
